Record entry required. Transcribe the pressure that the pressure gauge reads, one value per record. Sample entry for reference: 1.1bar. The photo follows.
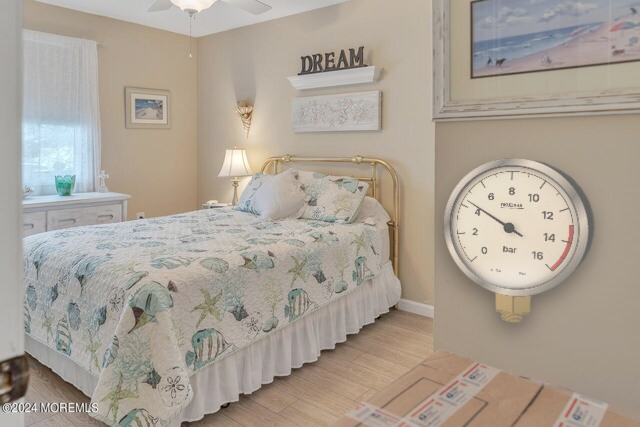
4.5bar
